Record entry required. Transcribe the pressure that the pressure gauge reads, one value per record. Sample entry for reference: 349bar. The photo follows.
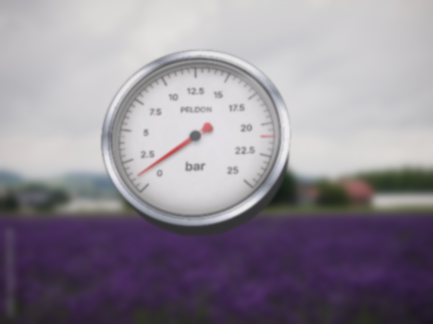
1bar
